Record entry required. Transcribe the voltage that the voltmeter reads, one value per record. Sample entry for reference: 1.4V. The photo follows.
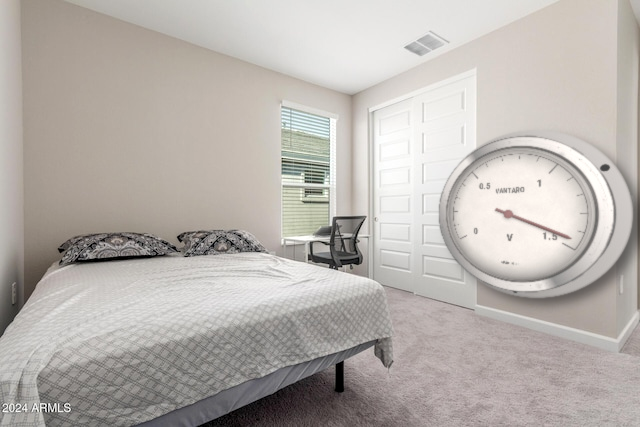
1.45V
